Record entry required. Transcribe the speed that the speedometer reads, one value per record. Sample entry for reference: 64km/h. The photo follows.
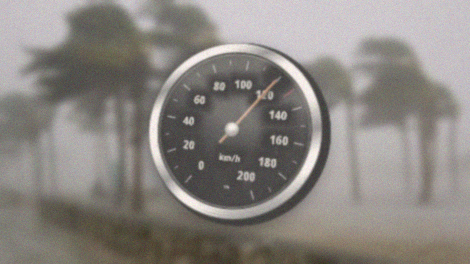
120km/h
